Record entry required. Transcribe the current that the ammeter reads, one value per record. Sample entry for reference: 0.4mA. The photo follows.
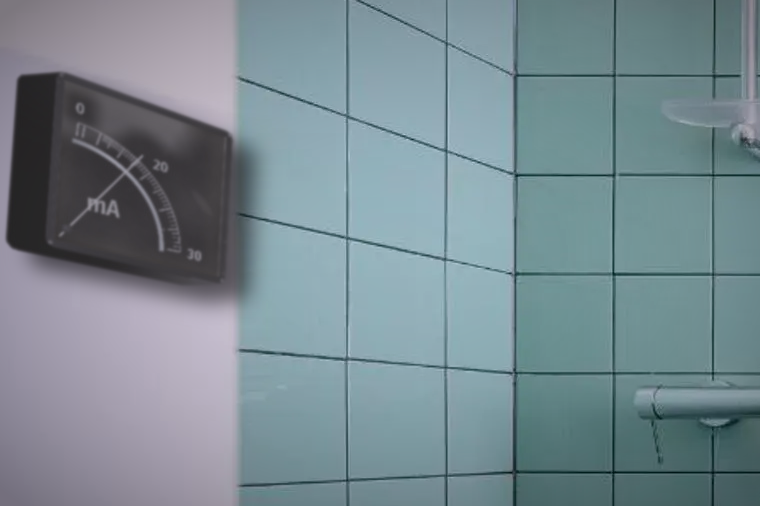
17.5mA
